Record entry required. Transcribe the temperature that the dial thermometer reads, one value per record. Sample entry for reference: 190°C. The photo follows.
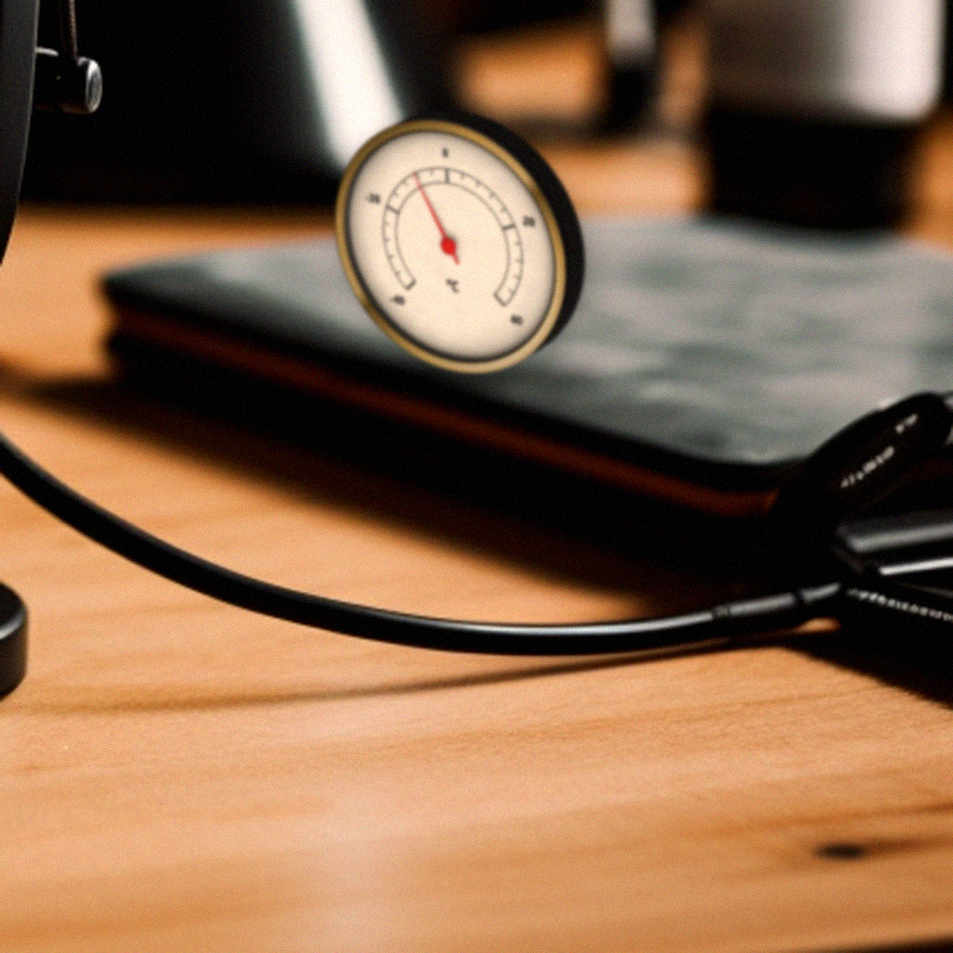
-8°C
